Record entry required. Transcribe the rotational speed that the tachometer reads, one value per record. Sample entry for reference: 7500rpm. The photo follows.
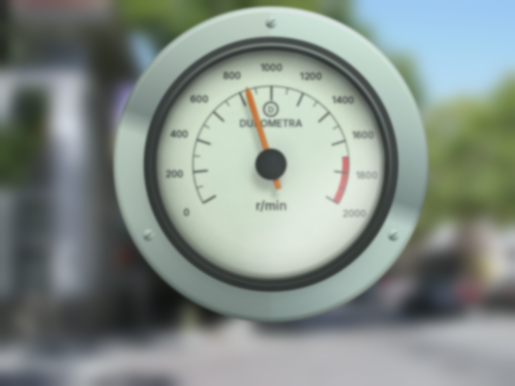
850rpm
